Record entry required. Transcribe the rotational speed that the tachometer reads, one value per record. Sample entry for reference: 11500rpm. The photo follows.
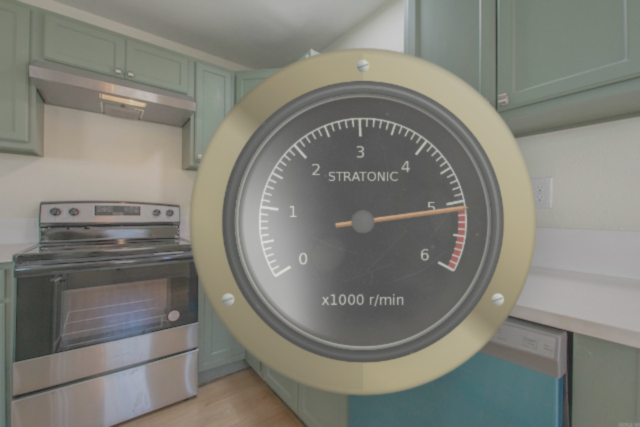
5100rpm
